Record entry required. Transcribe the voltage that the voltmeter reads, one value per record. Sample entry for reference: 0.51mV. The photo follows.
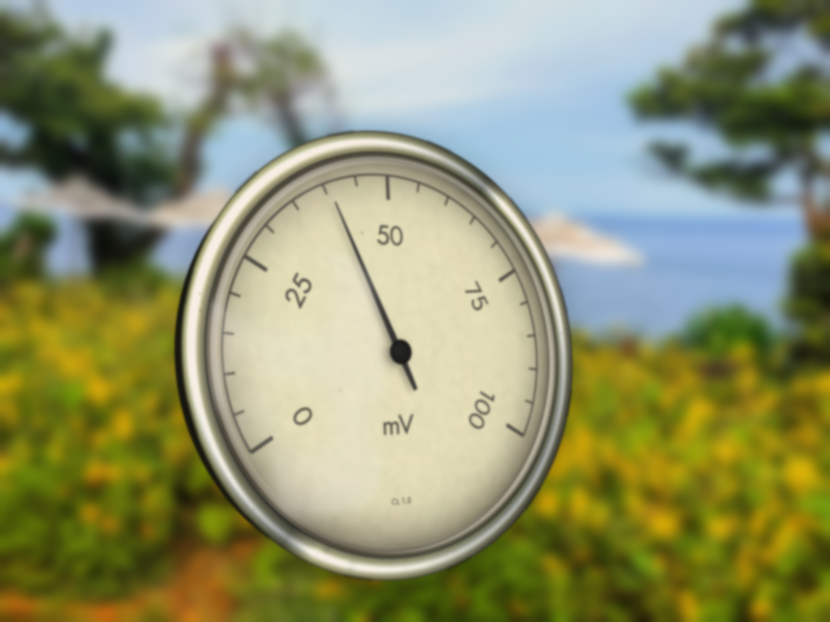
40mV
